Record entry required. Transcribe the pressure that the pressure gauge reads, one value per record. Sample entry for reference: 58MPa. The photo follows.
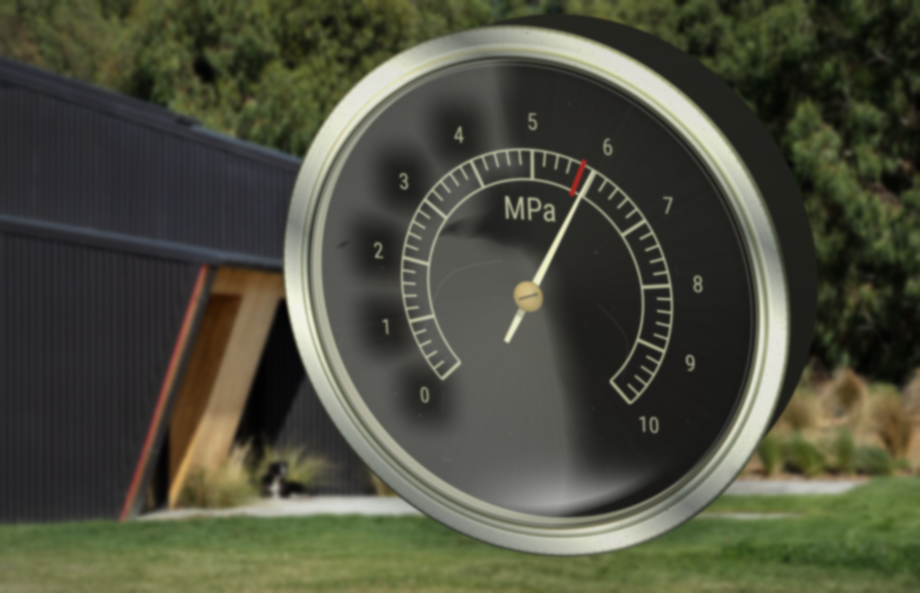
6MPa
